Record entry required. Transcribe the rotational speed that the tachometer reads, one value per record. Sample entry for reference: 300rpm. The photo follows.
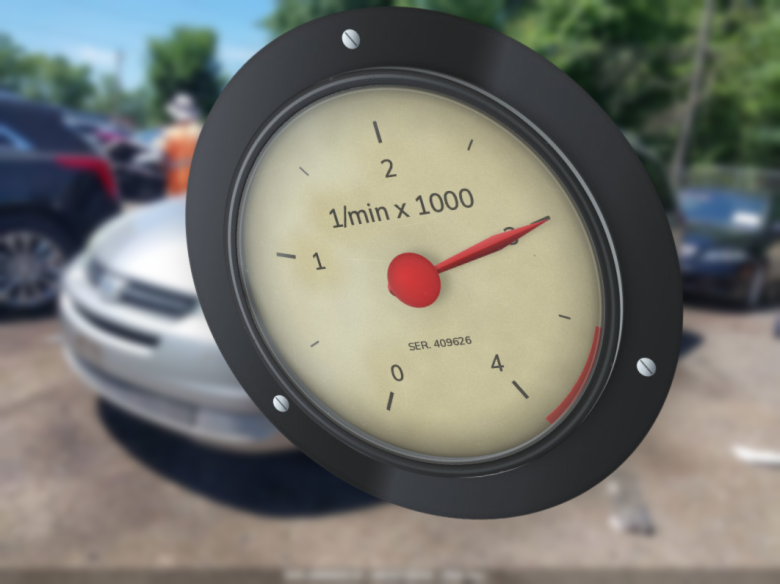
3000rpm
